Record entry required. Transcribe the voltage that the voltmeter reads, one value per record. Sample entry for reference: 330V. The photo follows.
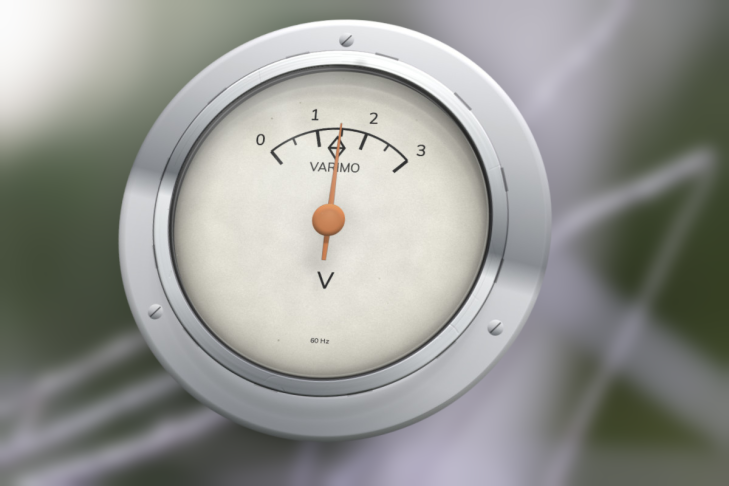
1.5V
